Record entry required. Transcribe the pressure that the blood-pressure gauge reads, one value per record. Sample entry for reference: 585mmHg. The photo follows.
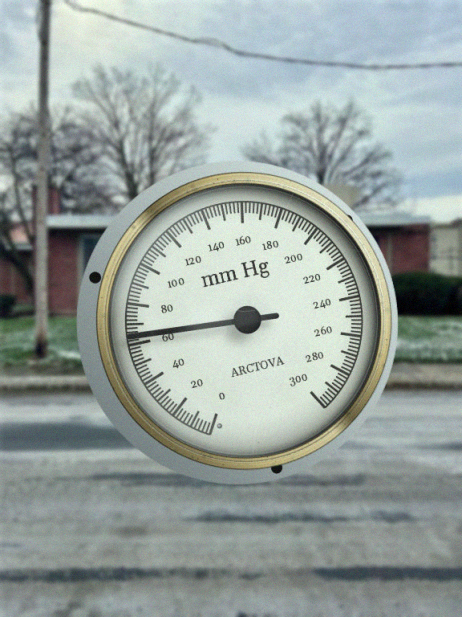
64mmHg
